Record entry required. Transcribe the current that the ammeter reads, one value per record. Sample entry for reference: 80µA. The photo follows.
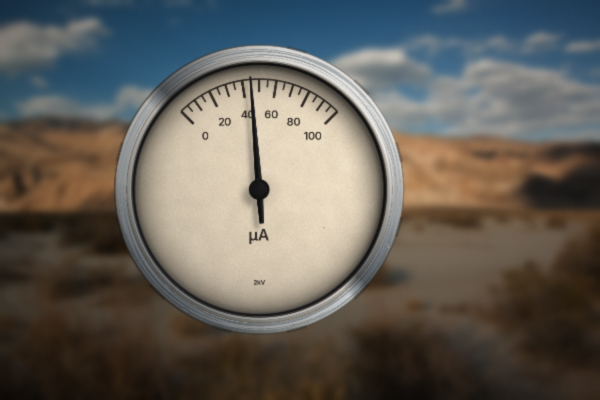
45µA
